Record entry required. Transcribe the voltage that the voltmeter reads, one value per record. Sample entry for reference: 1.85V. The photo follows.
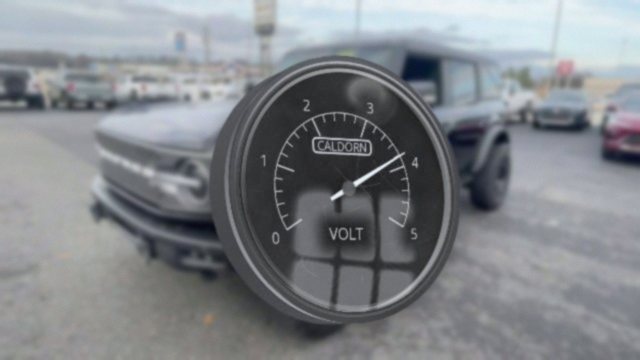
3.8V
